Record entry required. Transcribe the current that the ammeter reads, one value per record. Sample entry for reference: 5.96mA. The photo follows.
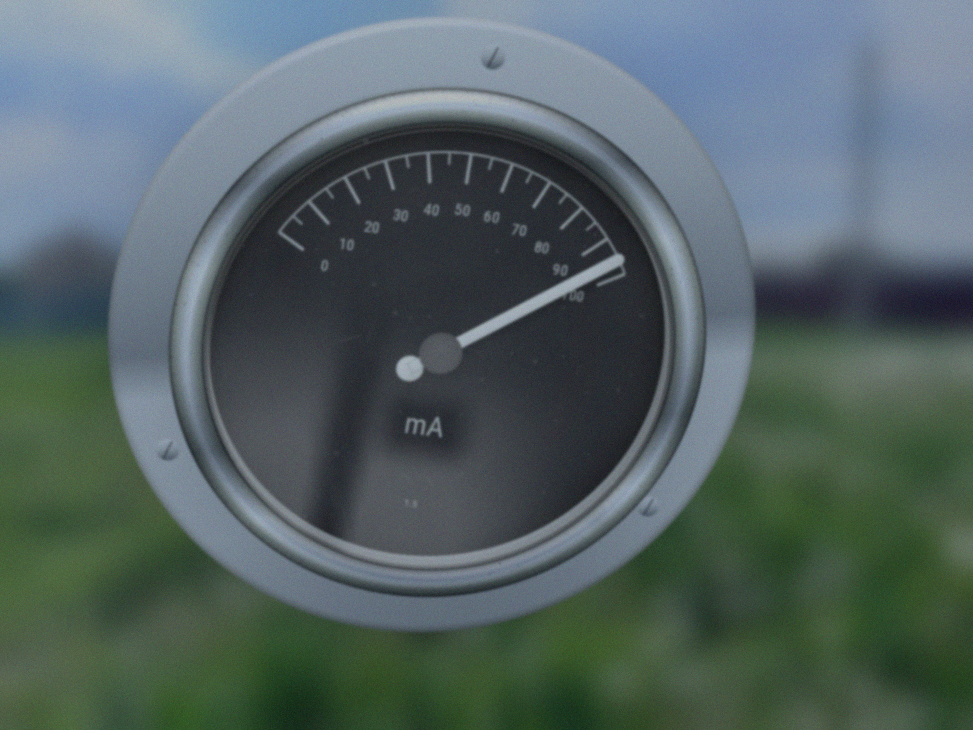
95mA
